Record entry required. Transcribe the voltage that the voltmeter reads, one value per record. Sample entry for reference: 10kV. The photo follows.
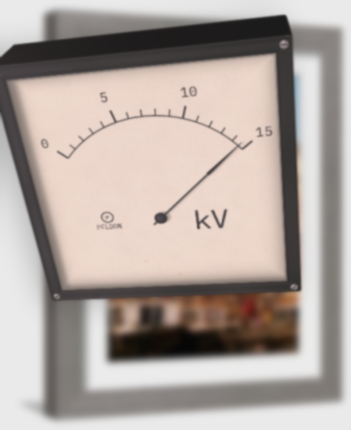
14.5kV
